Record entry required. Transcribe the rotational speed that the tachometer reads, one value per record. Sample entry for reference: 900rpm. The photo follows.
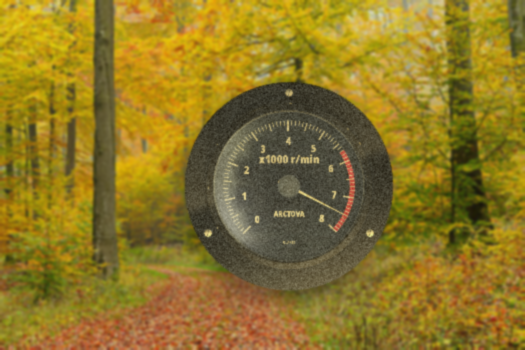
7500rpm
